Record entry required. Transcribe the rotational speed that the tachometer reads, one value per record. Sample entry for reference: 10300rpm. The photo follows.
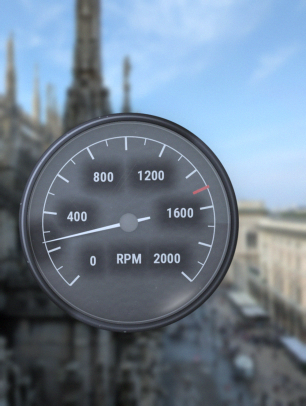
250rpm
